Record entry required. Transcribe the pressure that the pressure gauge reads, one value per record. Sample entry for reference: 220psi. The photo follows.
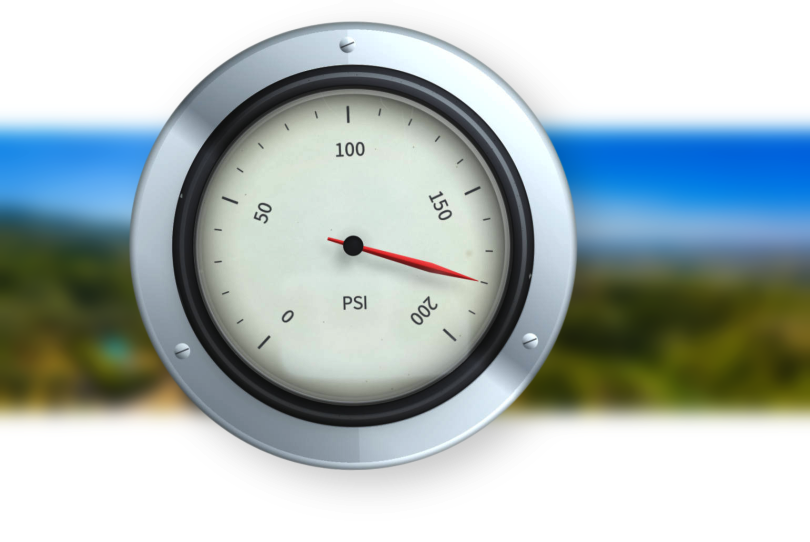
180psi
